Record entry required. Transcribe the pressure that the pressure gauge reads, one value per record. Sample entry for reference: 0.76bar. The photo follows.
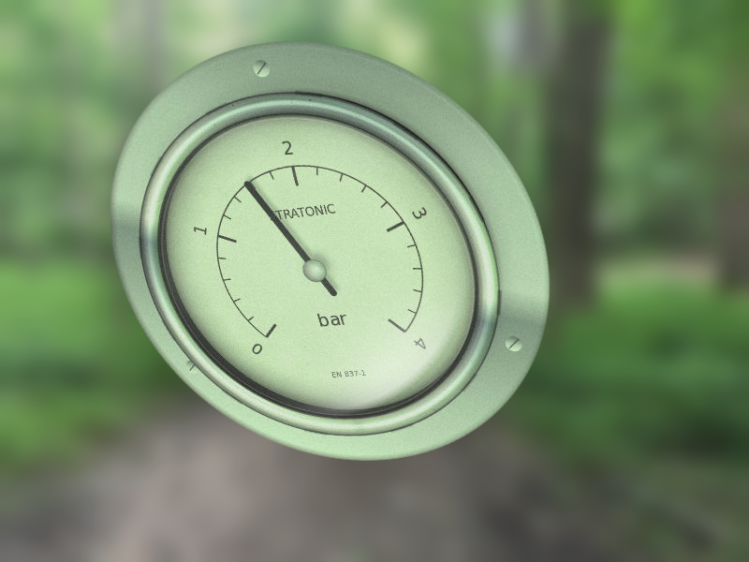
1.6bar
